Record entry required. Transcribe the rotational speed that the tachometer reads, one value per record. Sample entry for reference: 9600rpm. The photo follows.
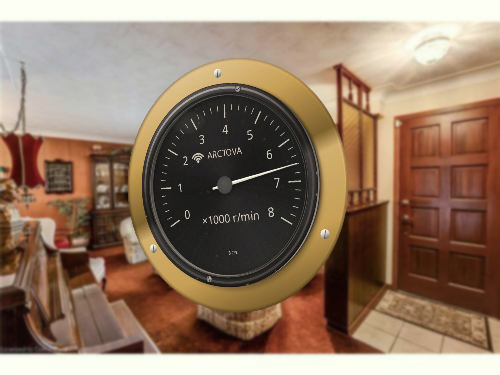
6600rpm
